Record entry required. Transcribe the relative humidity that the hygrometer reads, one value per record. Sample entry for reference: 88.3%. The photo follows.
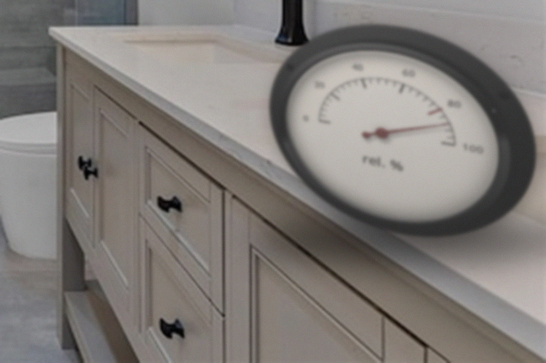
88%
